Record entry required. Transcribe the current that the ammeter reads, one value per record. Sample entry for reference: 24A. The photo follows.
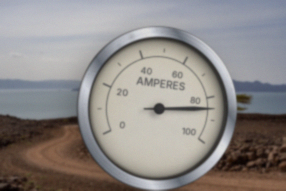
85A
